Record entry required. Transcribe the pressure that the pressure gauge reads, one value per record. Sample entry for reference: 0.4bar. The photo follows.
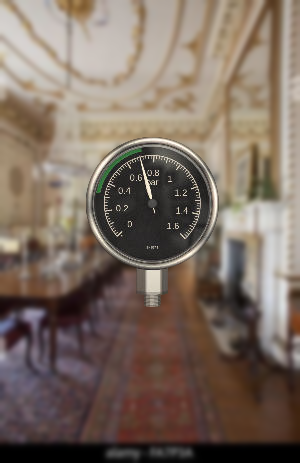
0.7bar
